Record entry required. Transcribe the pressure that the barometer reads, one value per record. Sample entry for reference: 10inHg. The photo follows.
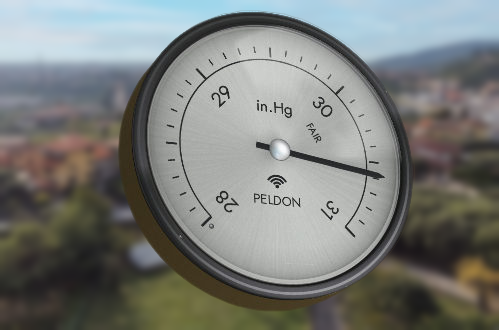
30.6inHg
